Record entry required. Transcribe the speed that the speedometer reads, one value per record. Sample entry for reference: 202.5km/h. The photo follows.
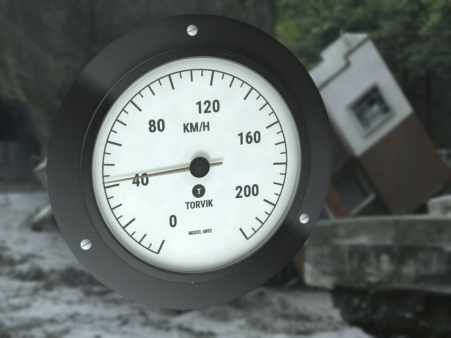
42.5km/h
